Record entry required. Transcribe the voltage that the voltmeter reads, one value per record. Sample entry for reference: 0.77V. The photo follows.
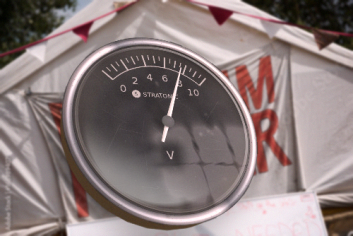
7.5V
